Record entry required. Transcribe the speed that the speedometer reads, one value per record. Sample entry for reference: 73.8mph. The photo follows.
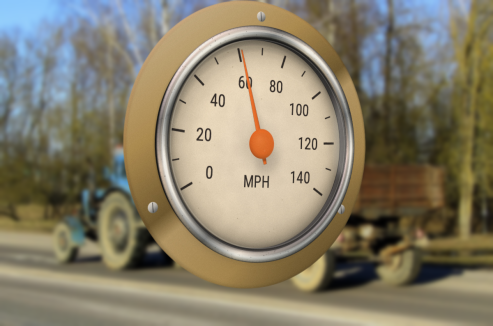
60mph
